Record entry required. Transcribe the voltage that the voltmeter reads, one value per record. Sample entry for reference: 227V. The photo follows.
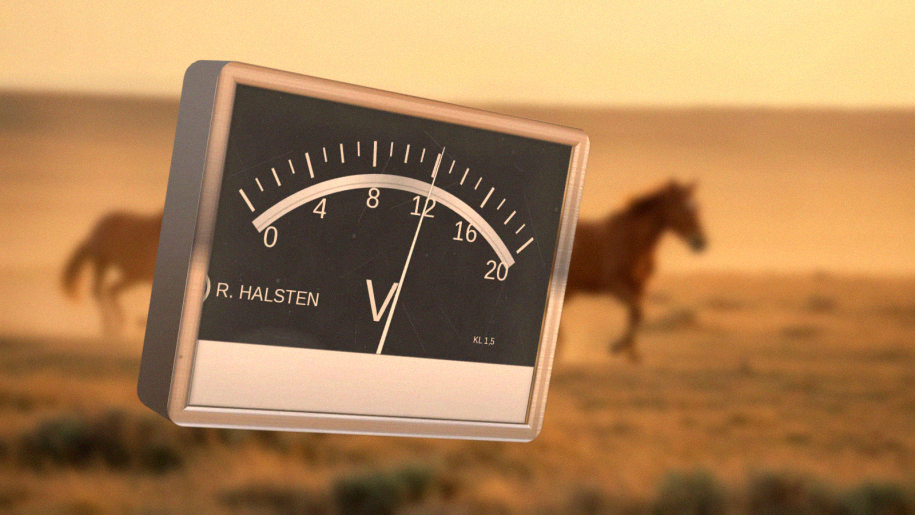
12V
